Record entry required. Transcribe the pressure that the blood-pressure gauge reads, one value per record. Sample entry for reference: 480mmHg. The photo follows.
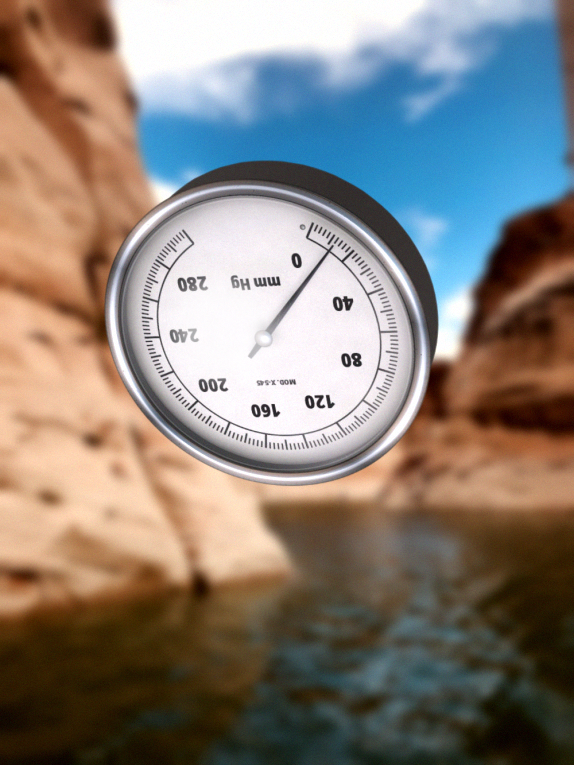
12mmHg
